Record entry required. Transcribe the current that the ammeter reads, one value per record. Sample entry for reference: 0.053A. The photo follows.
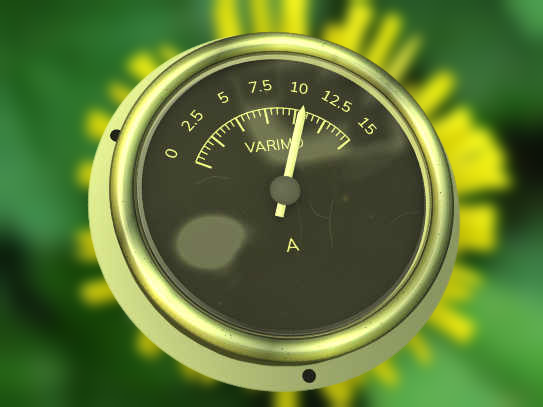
10.5A
